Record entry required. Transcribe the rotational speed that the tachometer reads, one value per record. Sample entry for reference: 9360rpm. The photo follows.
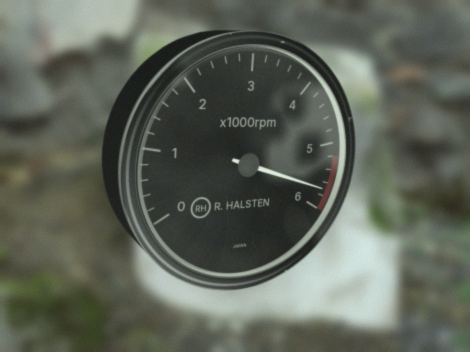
5700rpm
